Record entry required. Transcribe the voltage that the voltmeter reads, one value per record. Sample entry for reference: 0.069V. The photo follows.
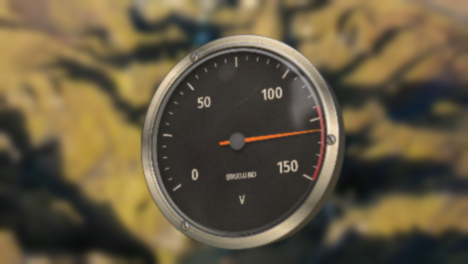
130V
